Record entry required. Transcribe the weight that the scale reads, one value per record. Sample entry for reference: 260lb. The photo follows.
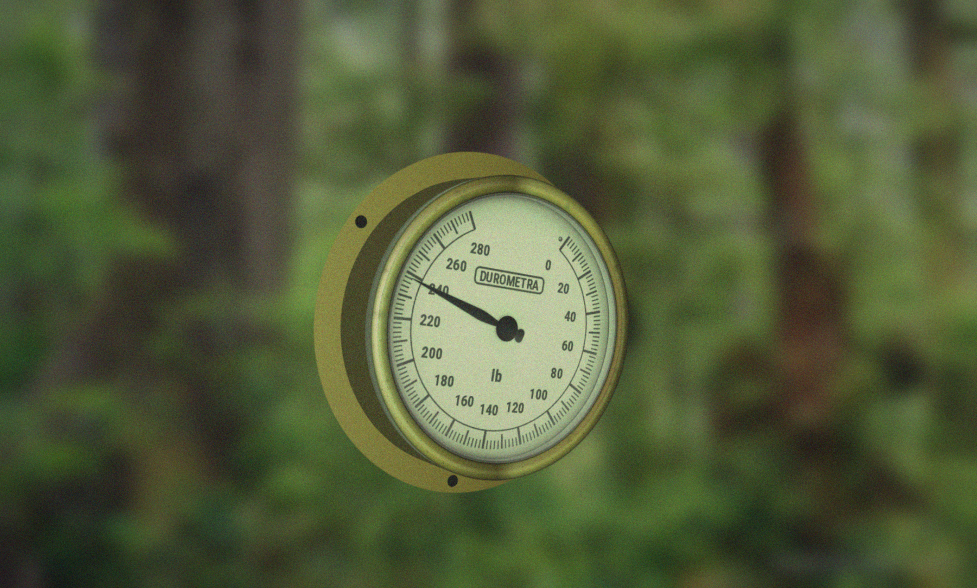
238lb
